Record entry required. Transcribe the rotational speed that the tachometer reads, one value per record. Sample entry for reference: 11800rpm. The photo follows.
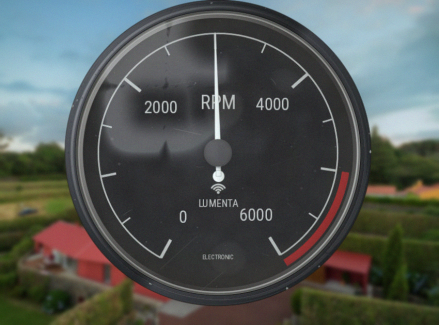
3000rpm
